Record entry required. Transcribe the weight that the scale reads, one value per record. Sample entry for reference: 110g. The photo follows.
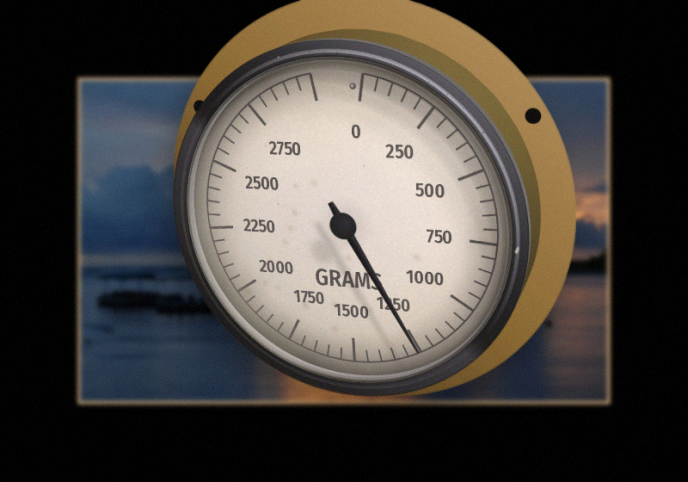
1250g
